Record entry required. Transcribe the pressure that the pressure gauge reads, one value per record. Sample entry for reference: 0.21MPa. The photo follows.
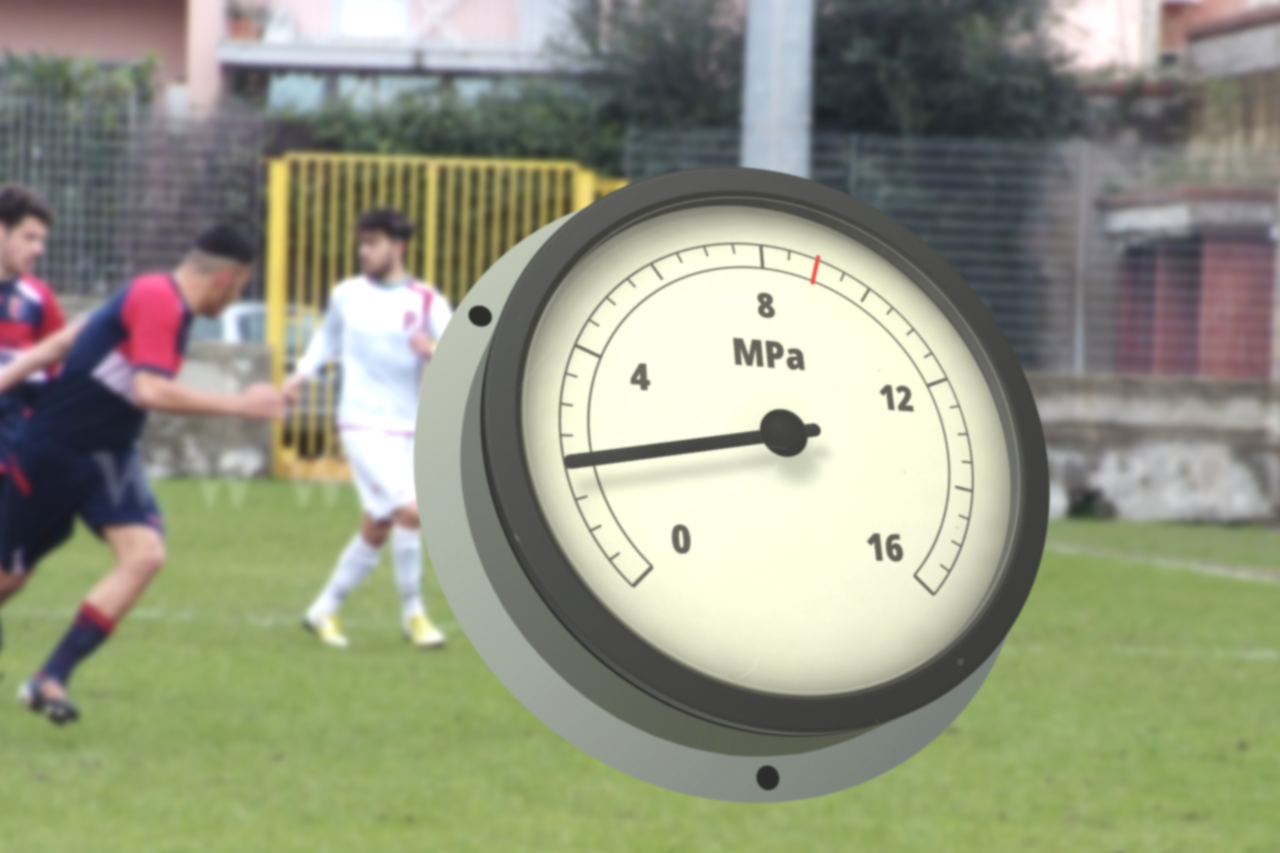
2MPa
